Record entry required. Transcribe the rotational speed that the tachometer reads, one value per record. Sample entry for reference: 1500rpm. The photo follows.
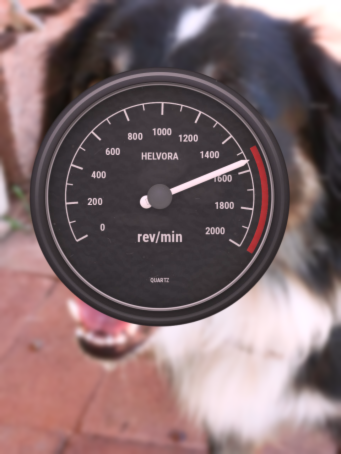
1550rpm
